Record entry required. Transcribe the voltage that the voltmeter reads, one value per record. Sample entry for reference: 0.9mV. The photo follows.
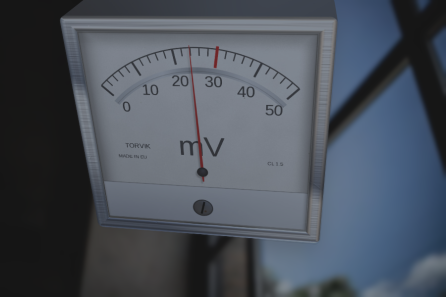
24mV
